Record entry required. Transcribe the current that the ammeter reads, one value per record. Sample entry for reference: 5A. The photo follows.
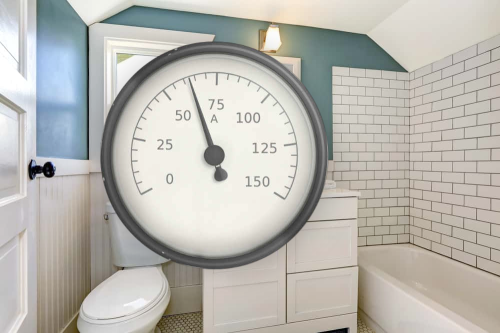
62.5A
